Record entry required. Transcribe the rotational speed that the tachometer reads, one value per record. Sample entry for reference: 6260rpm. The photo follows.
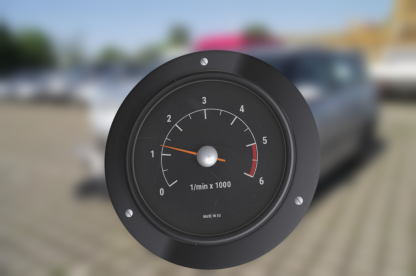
1250rpm
